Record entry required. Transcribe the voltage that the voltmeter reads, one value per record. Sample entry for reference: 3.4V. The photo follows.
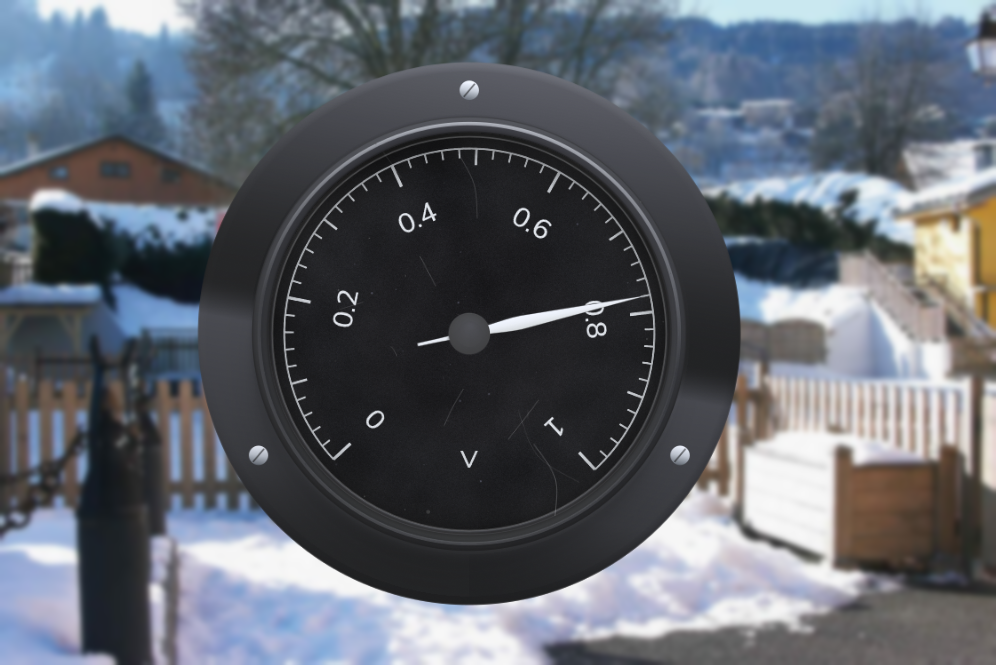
0.78V
